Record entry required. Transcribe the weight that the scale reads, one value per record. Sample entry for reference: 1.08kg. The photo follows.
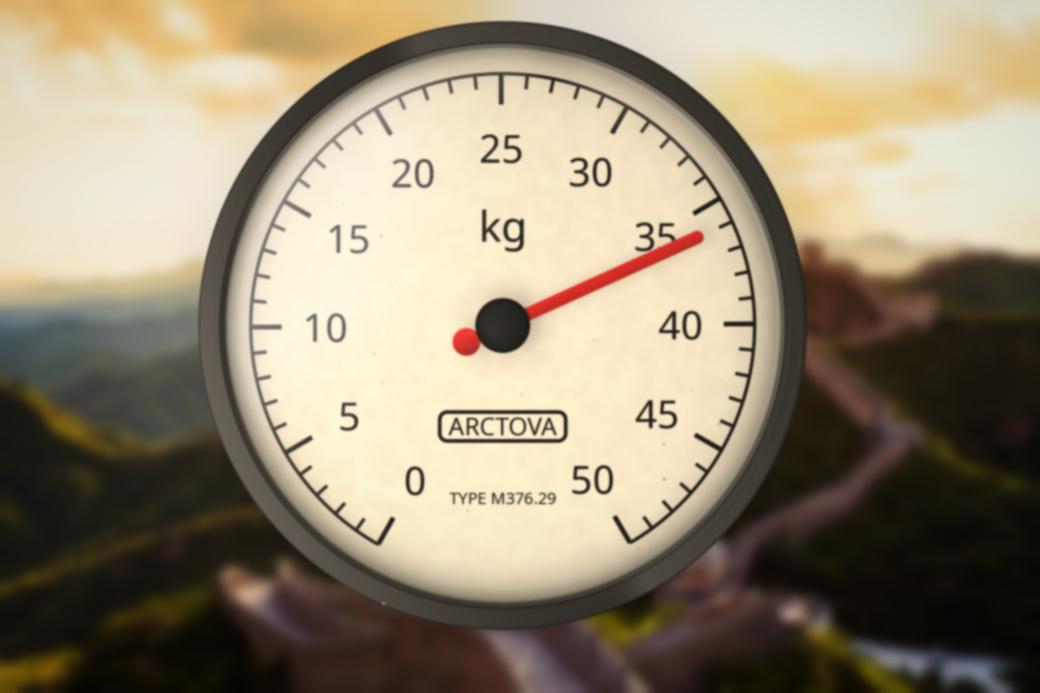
36kg
